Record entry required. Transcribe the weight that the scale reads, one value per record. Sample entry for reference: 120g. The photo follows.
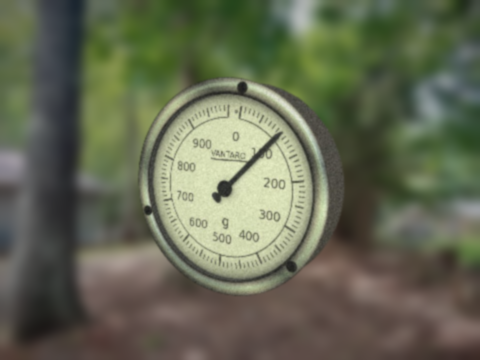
100g
